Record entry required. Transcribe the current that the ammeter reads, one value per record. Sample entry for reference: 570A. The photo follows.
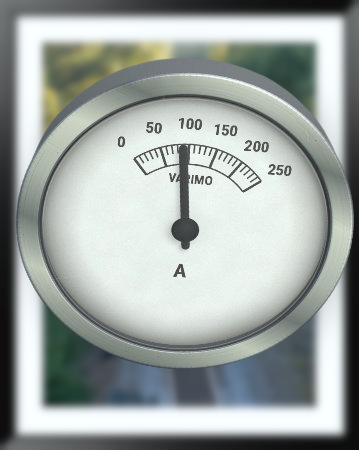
90A
